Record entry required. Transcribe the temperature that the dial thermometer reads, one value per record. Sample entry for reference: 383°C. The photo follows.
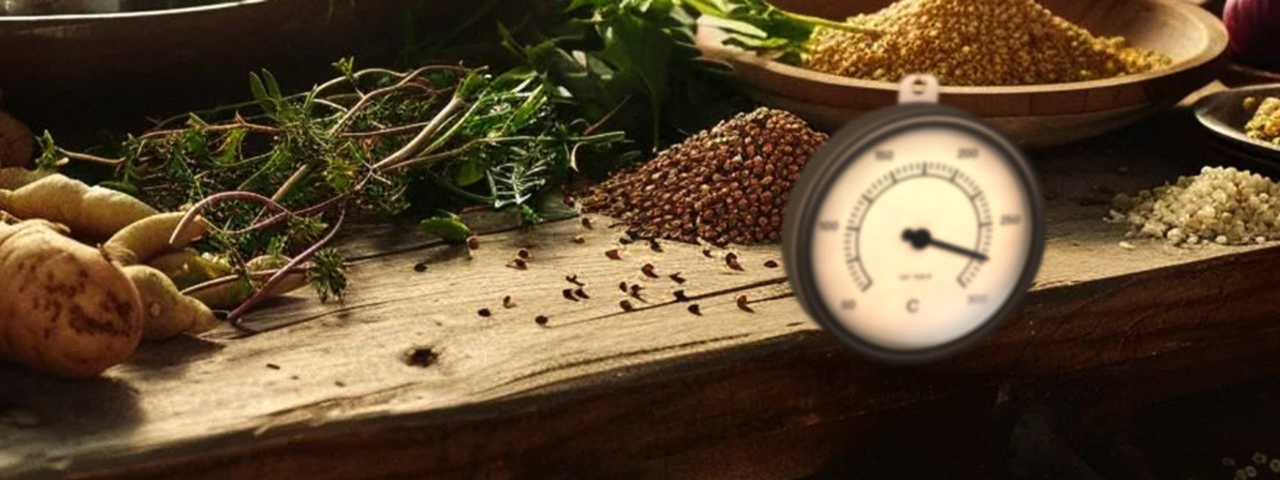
275°C
